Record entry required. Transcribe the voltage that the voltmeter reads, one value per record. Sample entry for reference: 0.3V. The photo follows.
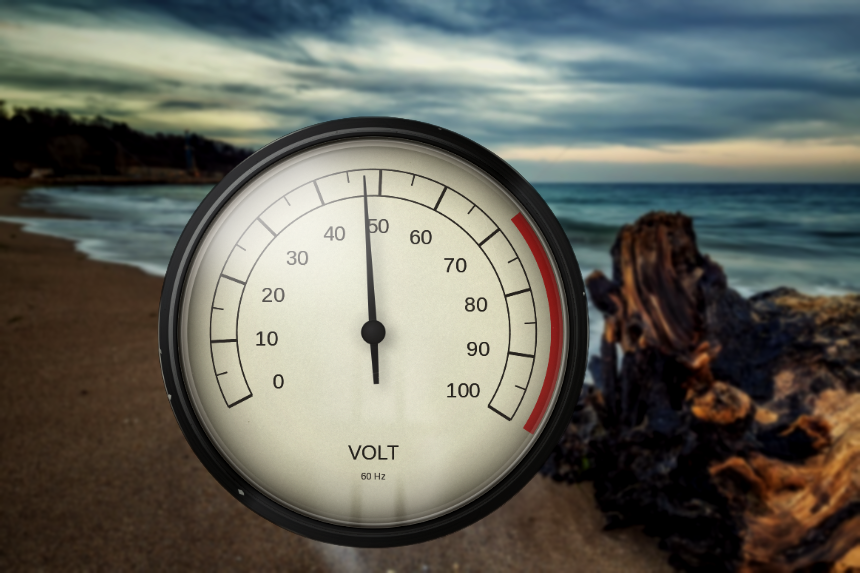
47.5V
